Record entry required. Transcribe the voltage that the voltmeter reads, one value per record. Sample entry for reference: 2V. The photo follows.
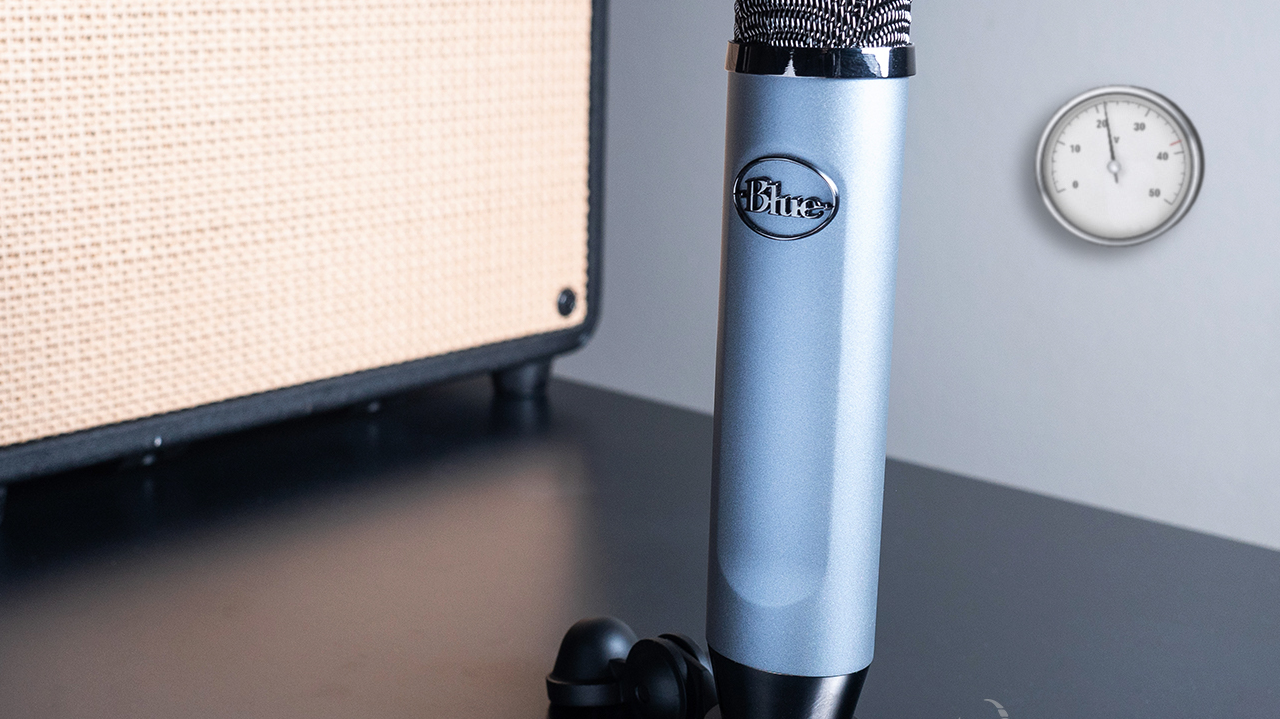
22V
